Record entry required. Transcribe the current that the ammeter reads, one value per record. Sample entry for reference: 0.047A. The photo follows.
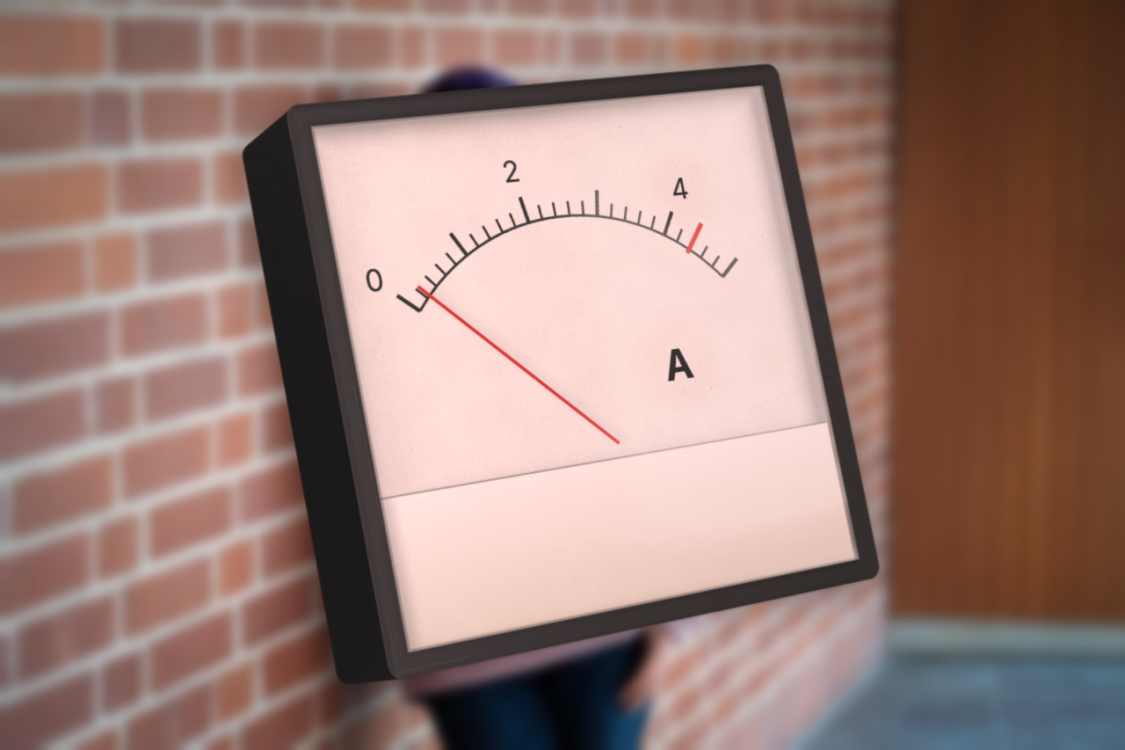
0.2A
